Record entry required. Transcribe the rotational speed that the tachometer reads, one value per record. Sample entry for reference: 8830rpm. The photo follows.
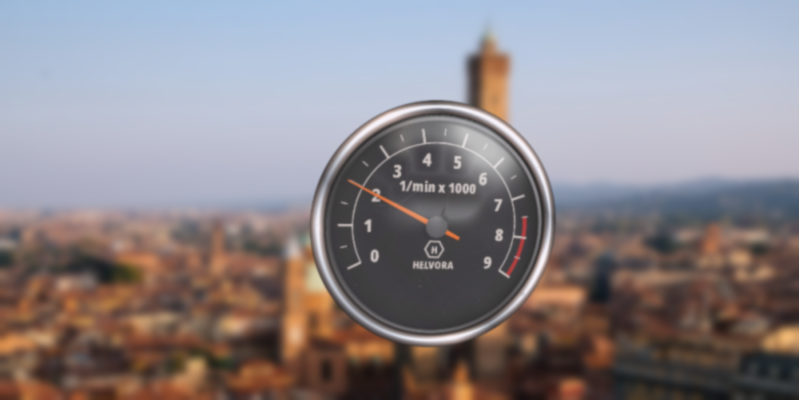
2000rpm
